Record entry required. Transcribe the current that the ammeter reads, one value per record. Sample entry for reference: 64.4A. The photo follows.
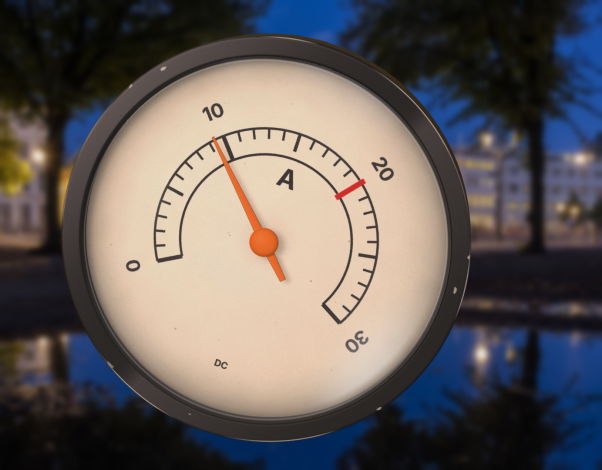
9.5A
